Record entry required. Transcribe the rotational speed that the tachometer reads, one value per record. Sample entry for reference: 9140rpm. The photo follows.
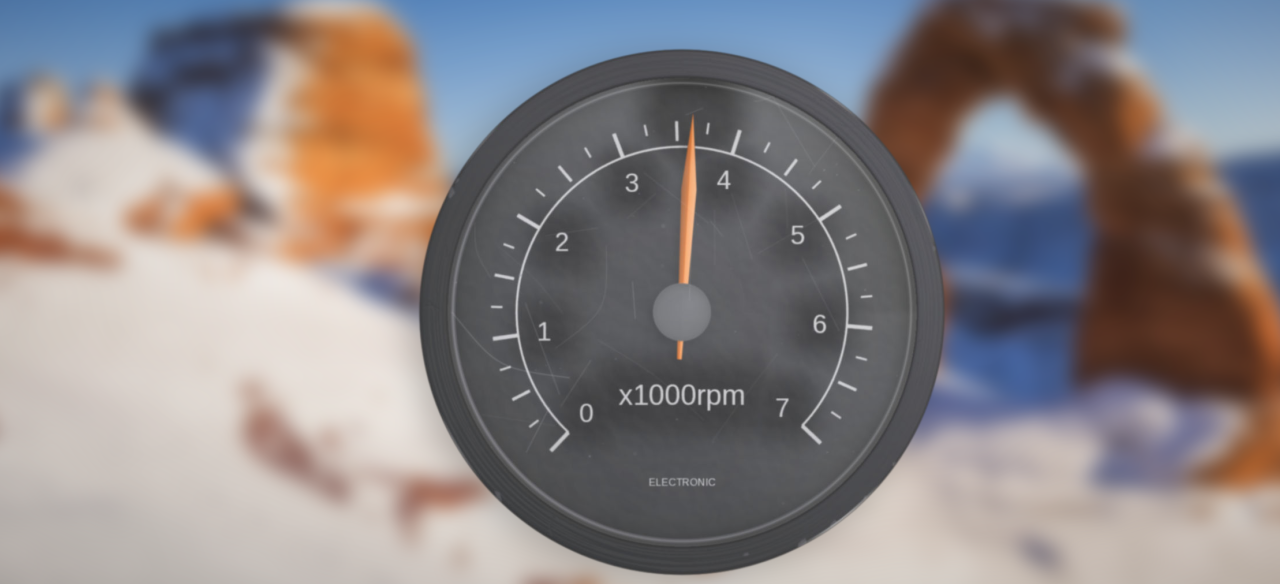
3625rpm
